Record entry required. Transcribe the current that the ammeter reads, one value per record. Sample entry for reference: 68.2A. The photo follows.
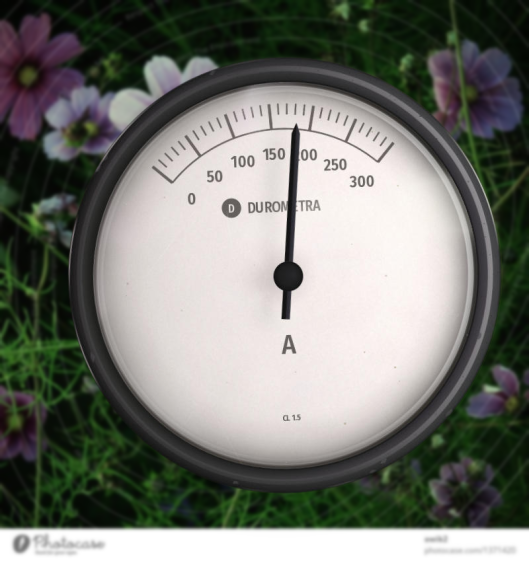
180A
